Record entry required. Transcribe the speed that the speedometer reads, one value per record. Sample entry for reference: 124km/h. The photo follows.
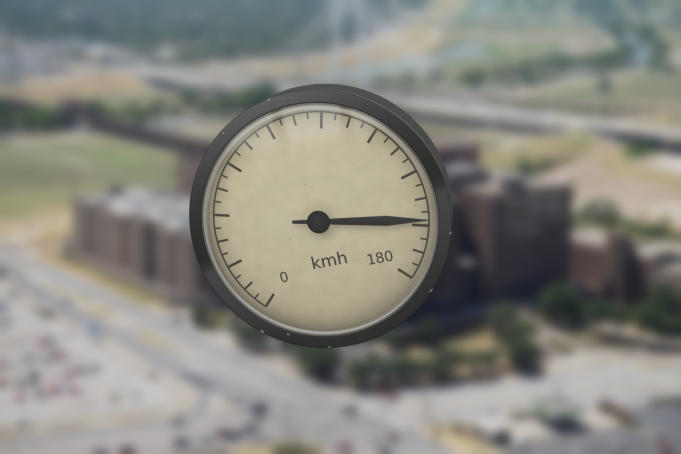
157.5km/h
